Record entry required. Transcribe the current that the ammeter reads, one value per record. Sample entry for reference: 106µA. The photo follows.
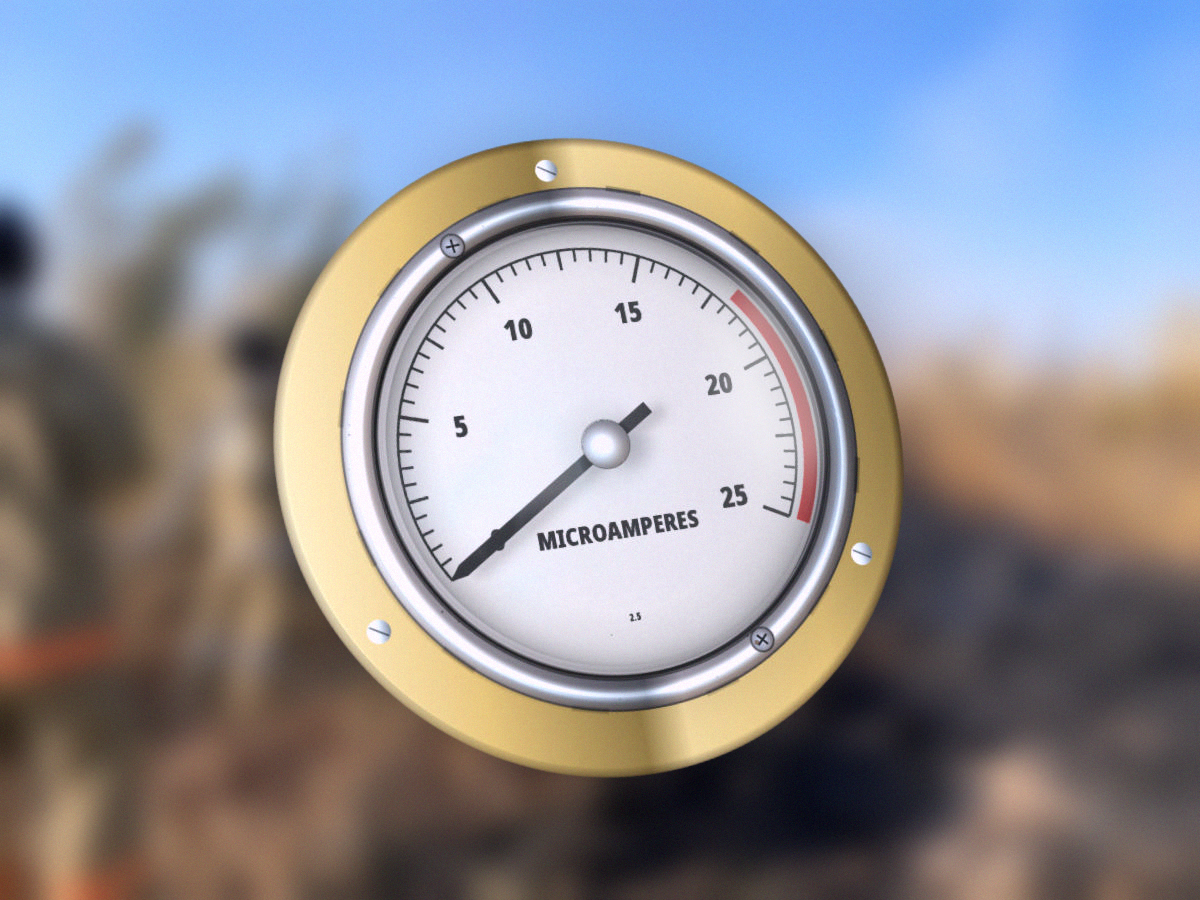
0µA
